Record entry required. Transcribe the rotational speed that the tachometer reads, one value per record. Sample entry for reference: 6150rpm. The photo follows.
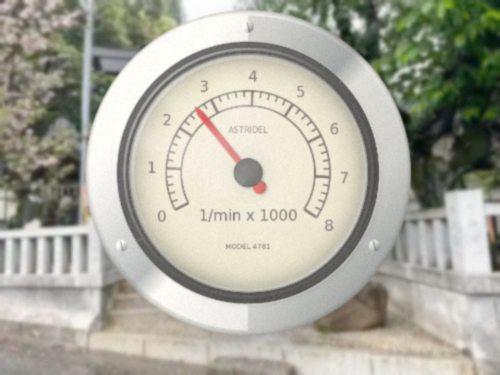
2600rpm
